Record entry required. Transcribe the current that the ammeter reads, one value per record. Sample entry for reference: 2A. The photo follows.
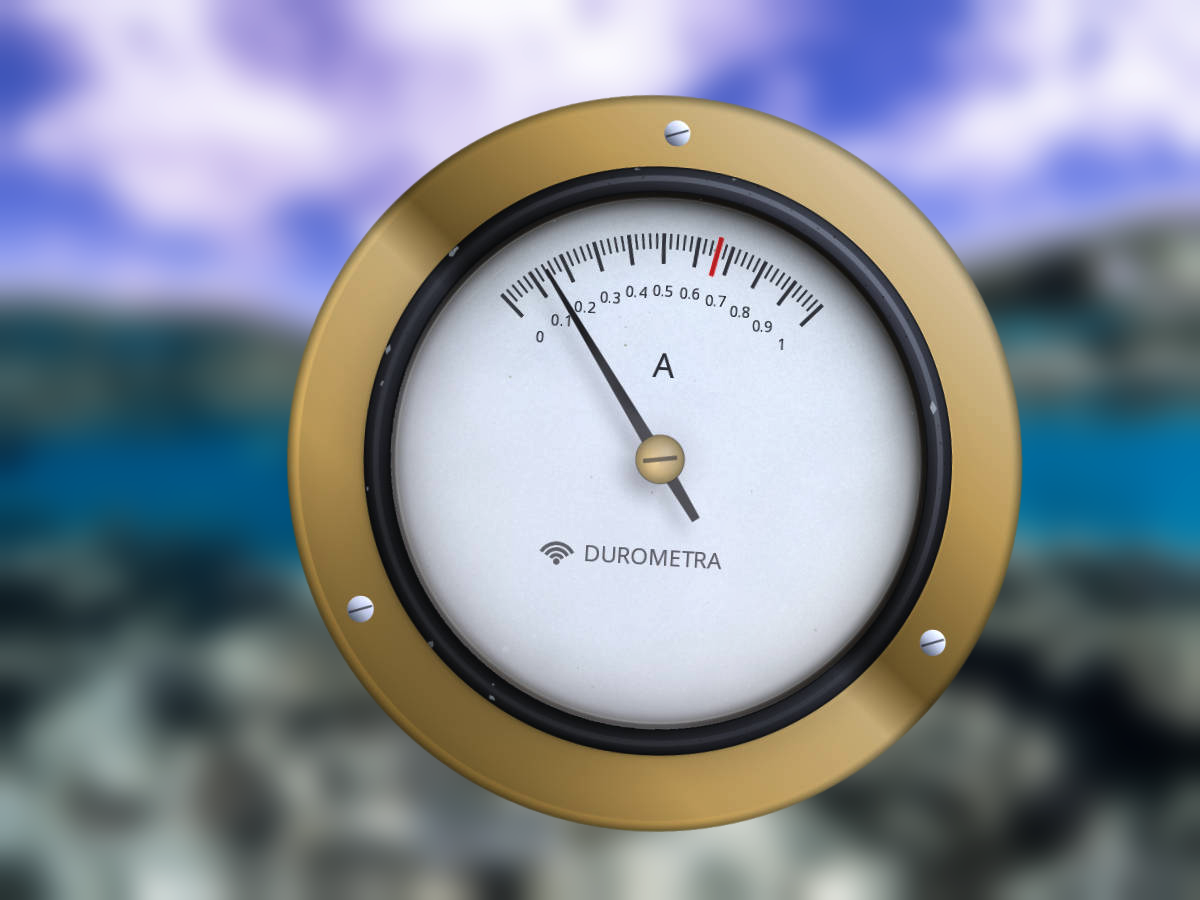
0.14A
